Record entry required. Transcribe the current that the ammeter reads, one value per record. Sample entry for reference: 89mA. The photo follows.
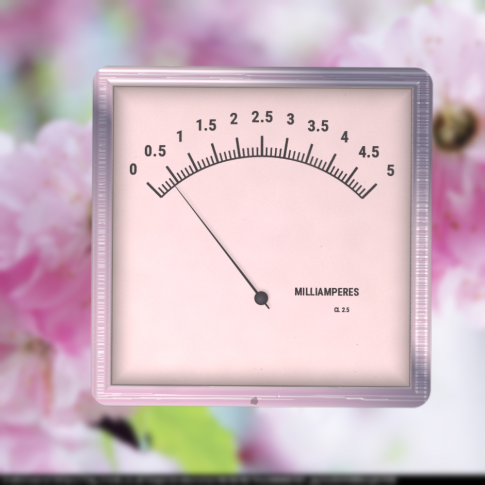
0.4mA
